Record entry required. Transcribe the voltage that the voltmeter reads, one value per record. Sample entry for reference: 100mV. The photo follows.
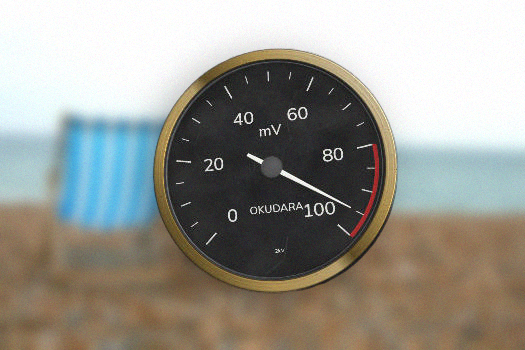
95mV
